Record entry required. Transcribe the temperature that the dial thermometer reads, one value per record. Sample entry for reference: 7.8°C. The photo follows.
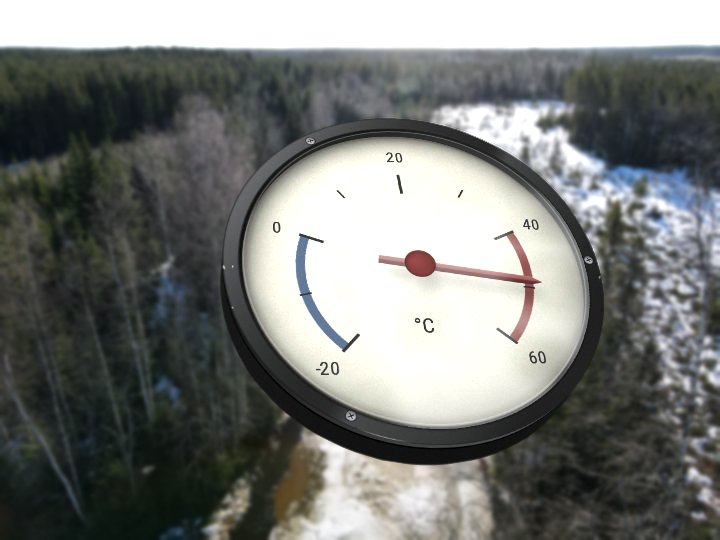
50°C
